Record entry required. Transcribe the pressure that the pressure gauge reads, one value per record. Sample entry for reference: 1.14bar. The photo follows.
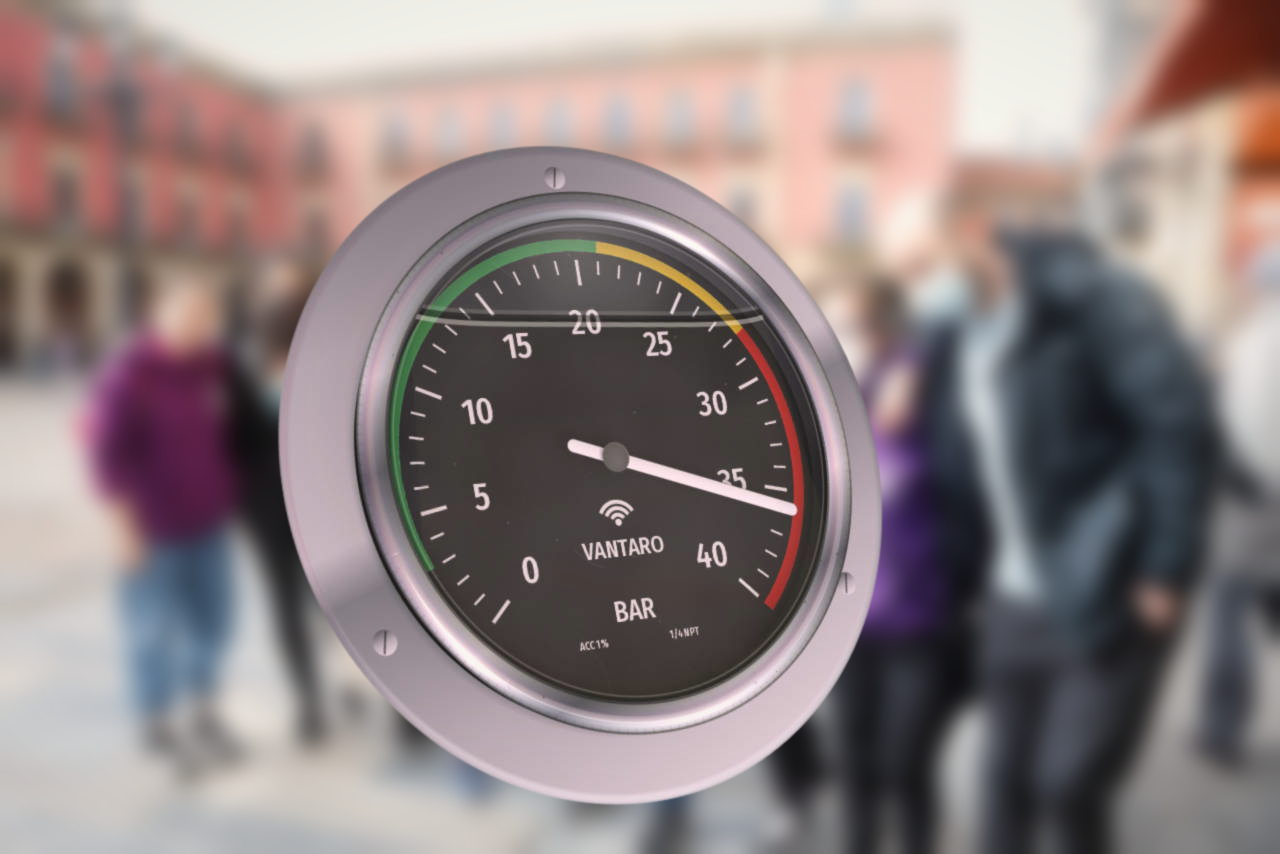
36bar
